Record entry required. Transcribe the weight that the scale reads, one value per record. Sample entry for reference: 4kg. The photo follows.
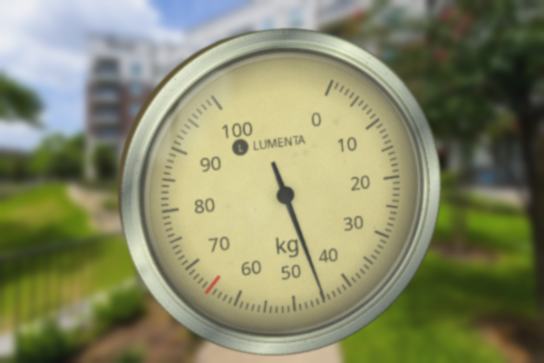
45kg
